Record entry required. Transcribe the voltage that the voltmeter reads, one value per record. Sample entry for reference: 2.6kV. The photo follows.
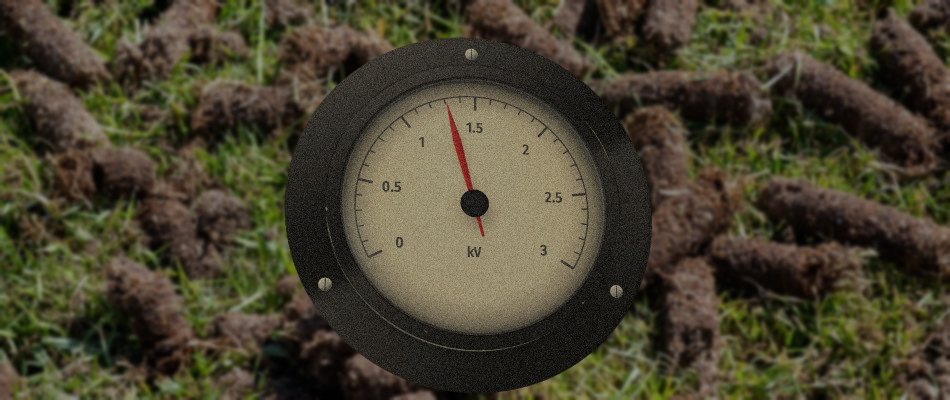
1.3kV
